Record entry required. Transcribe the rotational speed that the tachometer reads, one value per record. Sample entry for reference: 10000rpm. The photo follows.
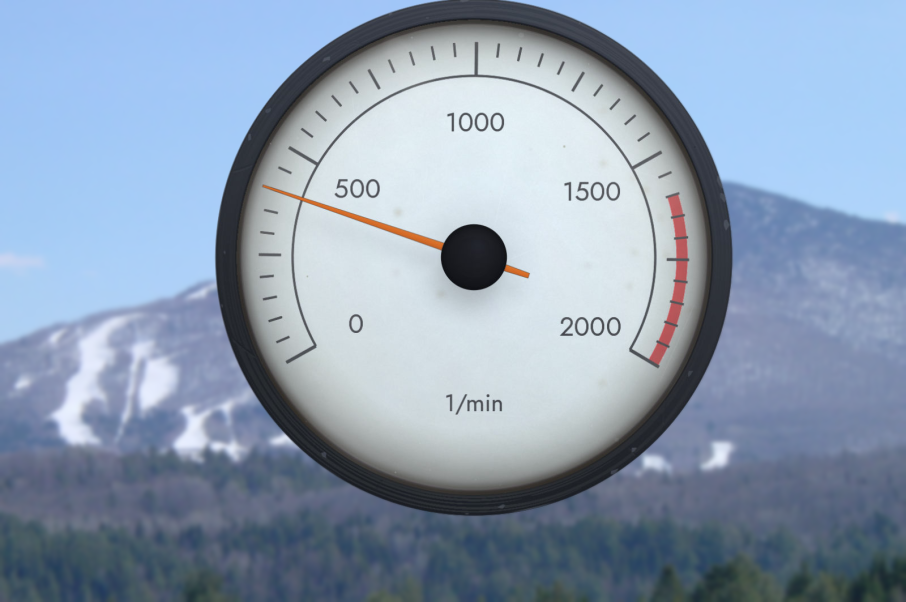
400rpm
